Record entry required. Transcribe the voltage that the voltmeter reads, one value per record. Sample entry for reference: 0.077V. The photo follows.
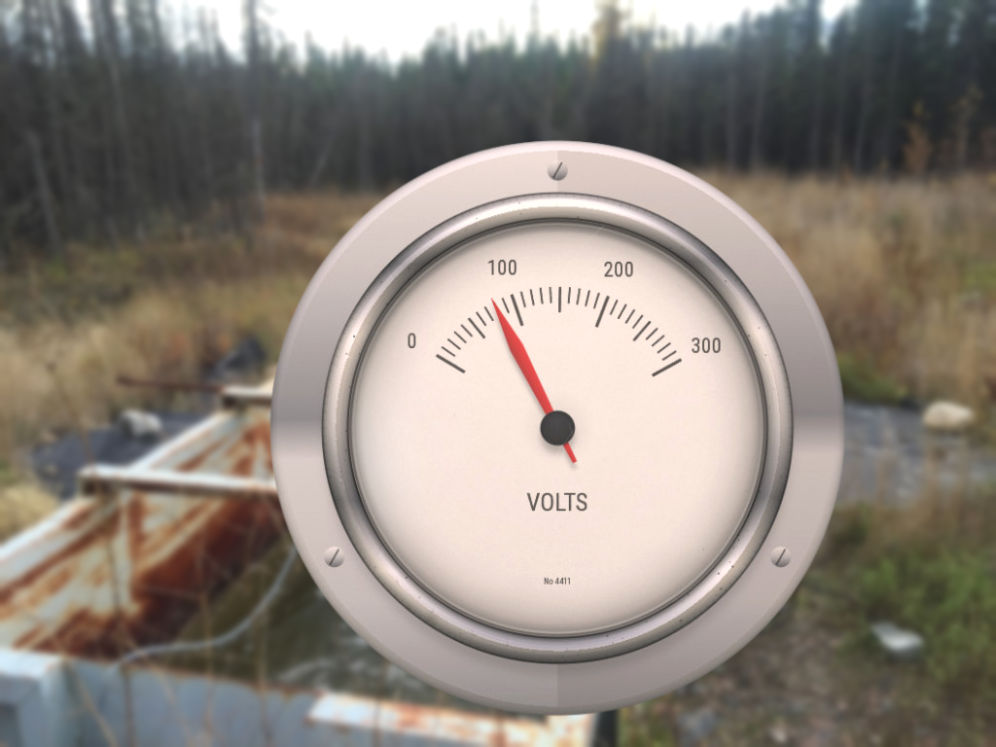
80V
